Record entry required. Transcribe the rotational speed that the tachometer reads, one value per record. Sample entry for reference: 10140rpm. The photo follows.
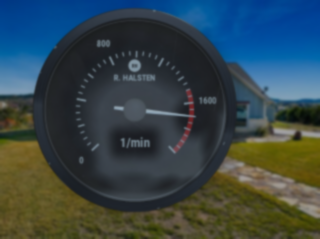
1700rpm
